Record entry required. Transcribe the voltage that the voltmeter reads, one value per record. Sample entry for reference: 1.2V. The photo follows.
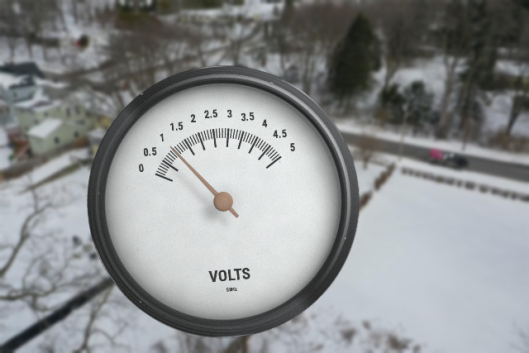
1V
